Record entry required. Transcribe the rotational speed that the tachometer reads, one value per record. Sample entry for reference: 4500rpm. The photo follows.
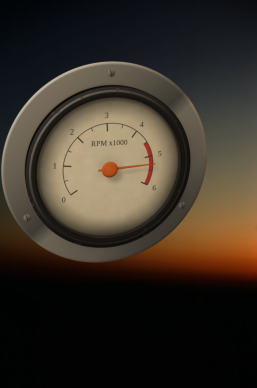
5250rpm
